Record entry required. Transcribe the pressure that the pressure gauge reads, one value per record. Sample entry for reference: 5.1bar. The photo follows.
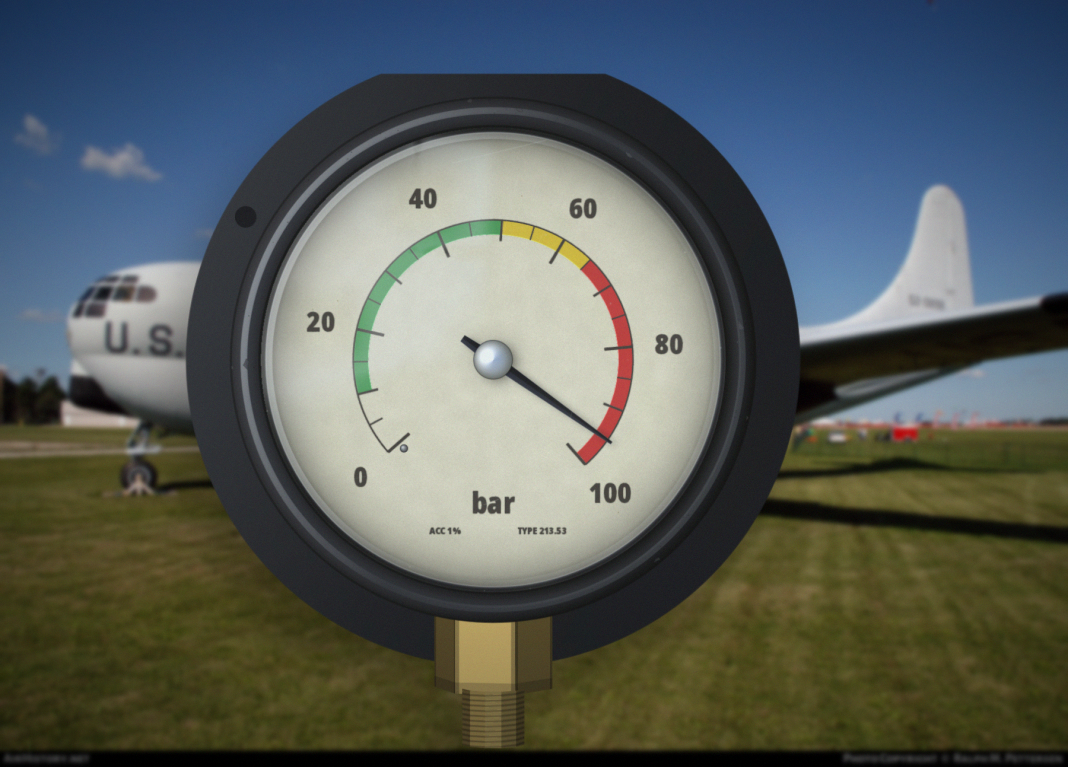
95bar
